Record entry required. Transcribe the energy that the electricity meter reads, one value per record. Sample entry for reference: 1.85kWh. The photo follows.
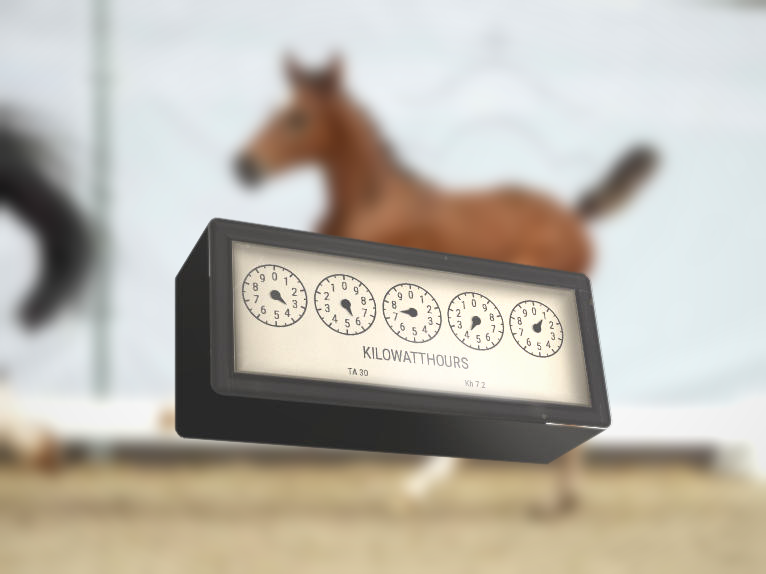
35741kWh
